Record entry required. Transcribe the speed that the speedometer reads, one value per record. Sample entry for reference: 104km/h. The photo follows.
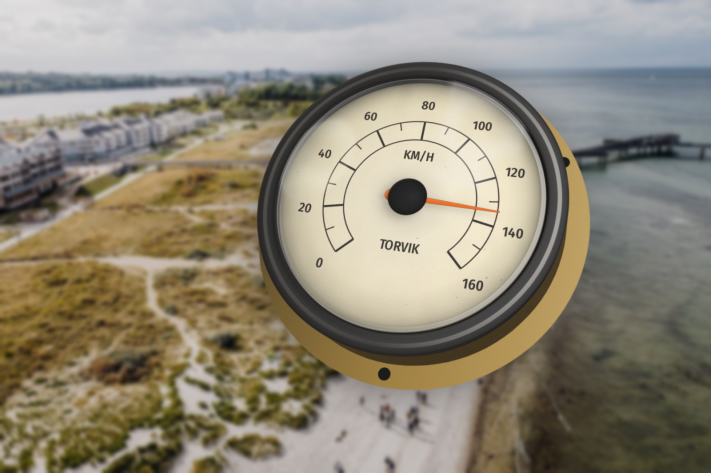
135km/h
